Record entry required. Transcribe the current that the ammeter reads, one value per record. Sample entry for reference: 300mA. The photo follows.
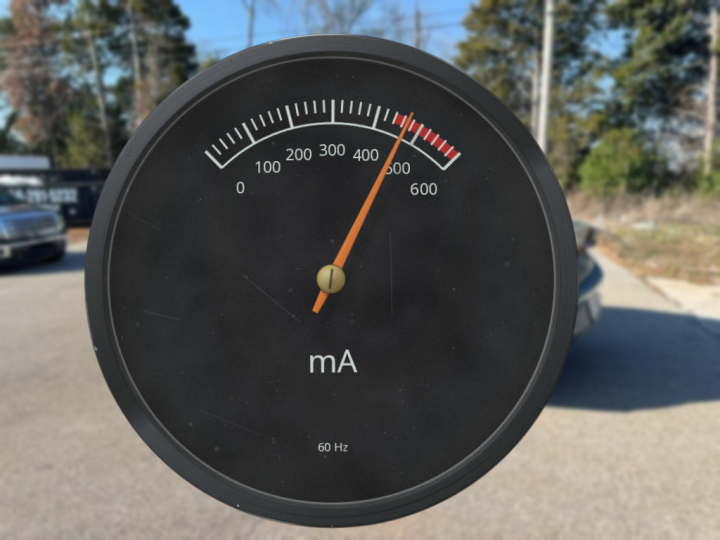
470mA
